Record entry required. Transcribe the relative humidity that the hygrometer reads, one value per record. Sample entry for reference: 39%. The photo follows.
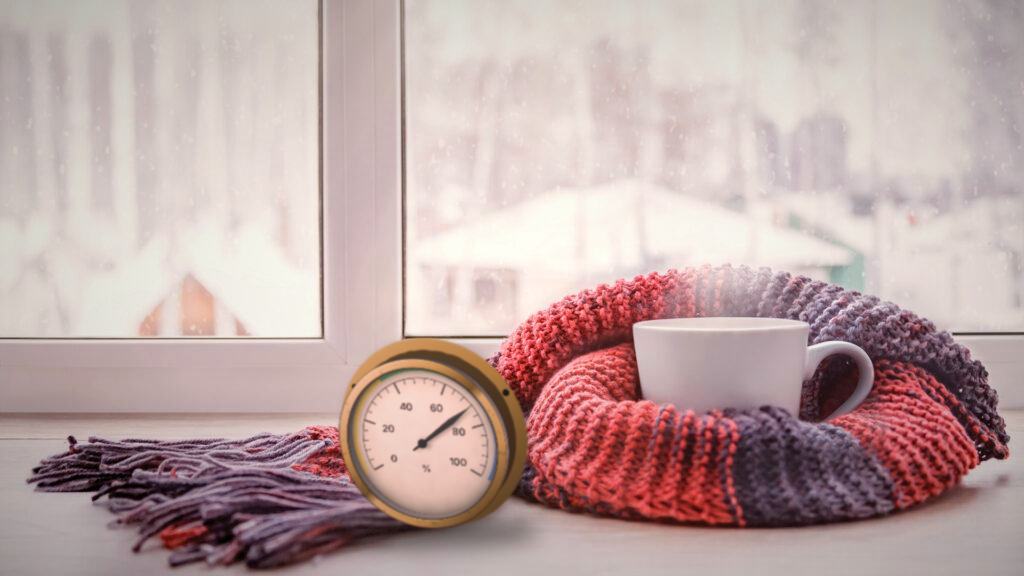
72%
